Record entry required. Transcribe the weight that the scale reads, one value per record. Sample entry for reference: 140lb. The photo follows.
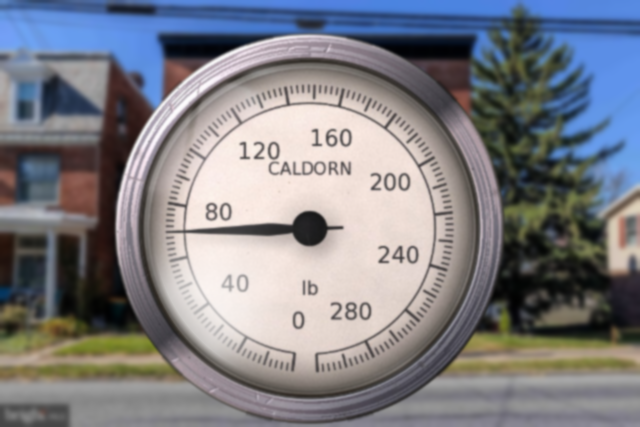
70lb
